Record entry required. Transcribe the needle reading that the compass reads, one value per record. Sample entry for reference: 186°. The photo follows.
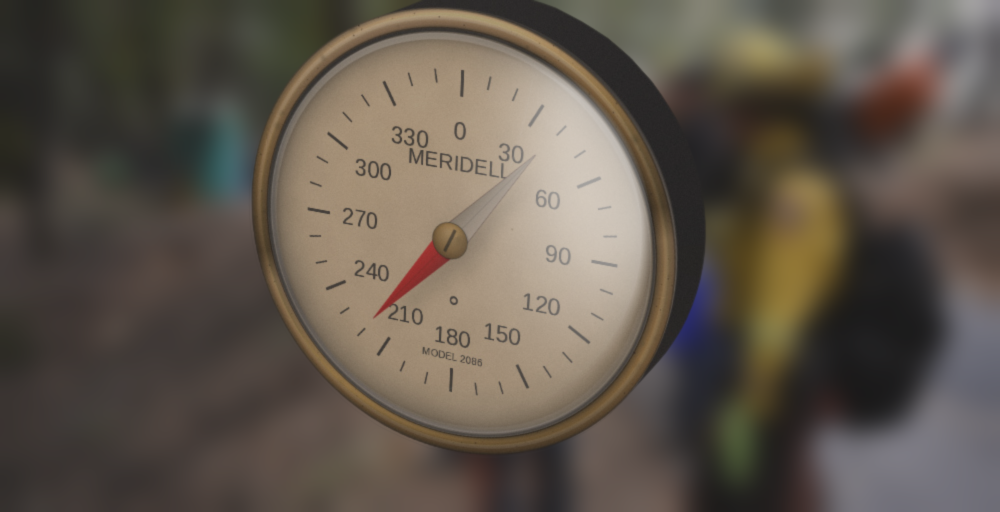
220°
